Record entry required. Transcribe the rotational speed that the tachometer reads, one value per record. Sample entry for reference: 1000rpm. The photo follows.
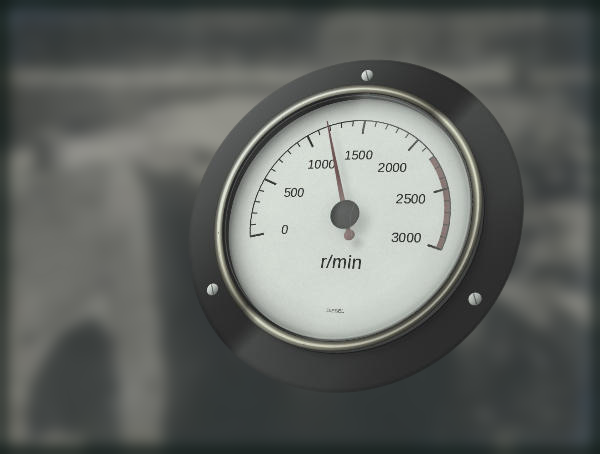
1200rpm
